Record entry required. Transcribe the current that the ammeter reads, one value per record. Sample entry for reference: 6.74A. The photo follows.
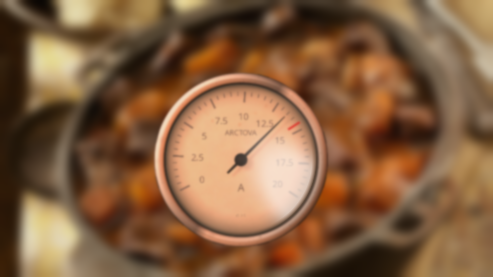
13.5A
